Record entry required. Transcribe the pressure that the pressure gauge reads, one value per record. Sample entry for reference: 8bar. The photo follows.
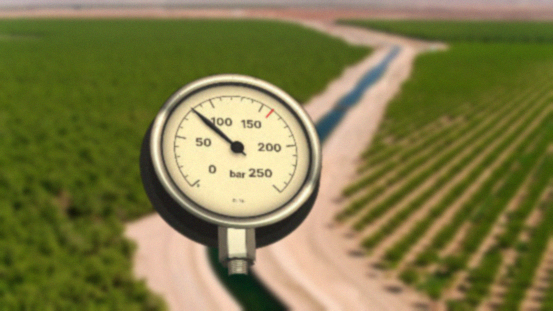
80bar
